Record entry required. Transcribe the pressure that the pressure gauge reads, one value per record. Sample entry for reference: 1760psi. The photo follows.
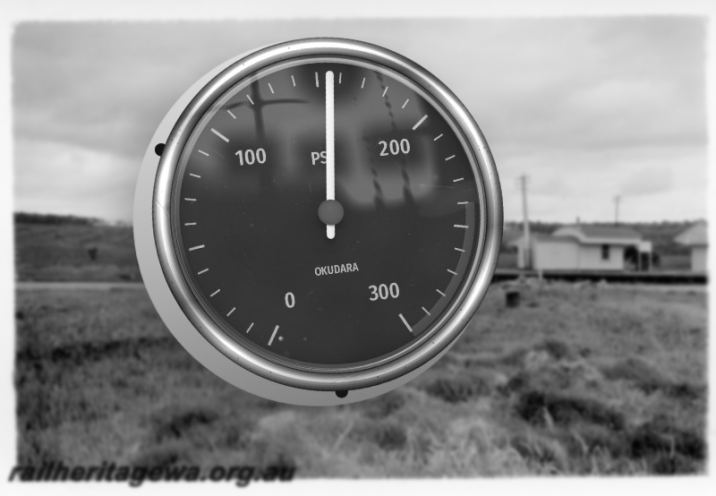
155psi
